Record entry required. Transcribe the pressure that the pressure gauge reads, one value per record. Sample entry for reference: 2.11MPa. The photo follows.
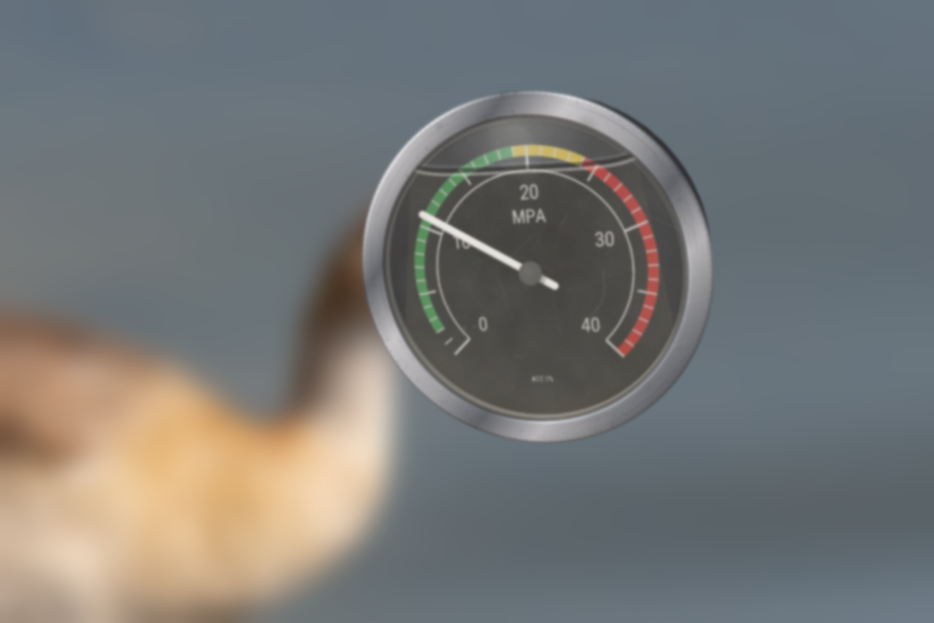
11MPa
